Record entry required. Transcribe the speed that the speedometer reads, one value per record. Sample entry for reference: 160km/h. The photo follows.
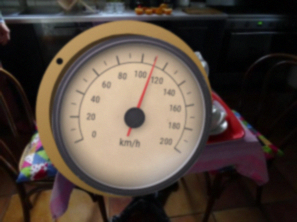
110km/h
